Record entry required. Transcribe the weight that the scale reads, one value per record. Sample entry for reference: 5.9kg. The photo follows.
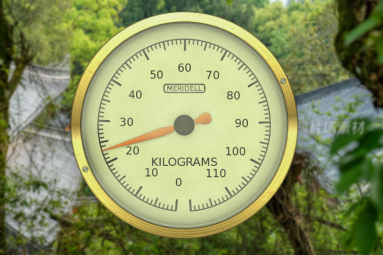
23kg
